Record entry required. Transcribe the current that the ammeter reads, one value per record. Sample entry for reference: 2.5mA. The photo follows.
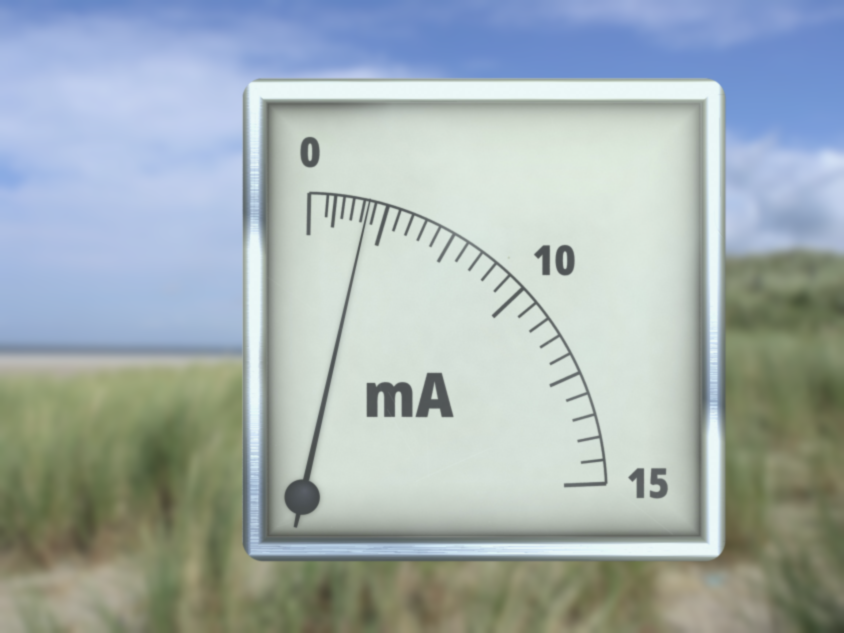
4.25mA
